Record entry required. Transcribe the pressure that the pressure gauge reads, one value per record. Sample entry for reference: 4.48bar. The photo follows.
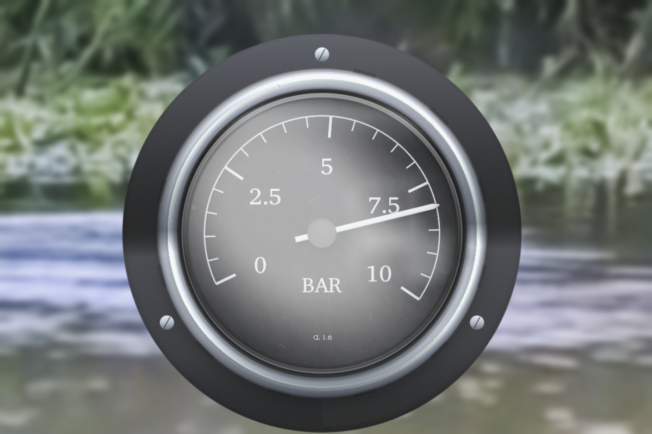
8bar
